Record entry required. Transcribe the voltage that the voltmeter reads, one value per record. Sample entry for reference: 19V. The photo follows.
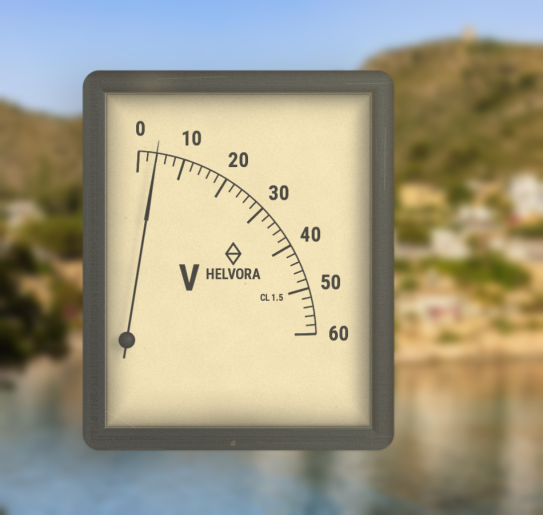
4V
